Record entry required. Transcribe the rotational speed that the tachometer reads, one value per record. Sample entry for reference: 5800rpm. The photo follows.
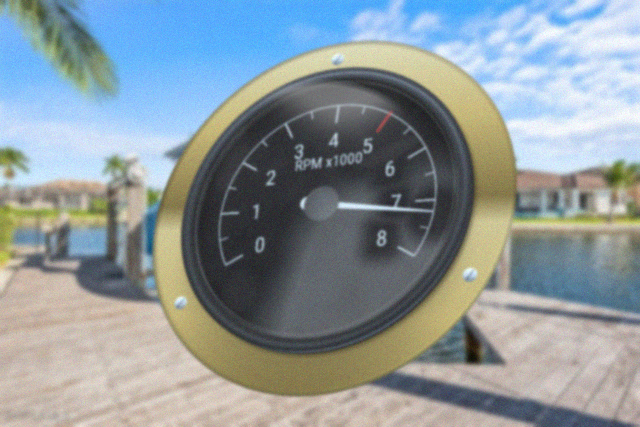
7250rpm
